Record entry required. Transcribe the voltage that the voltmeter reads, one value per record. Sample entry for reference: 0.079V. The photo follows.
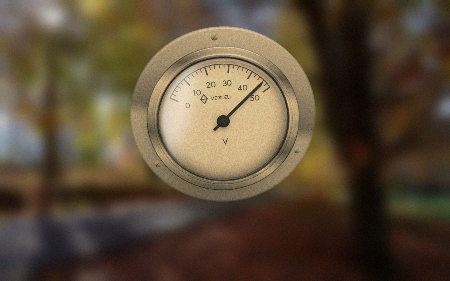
46V
